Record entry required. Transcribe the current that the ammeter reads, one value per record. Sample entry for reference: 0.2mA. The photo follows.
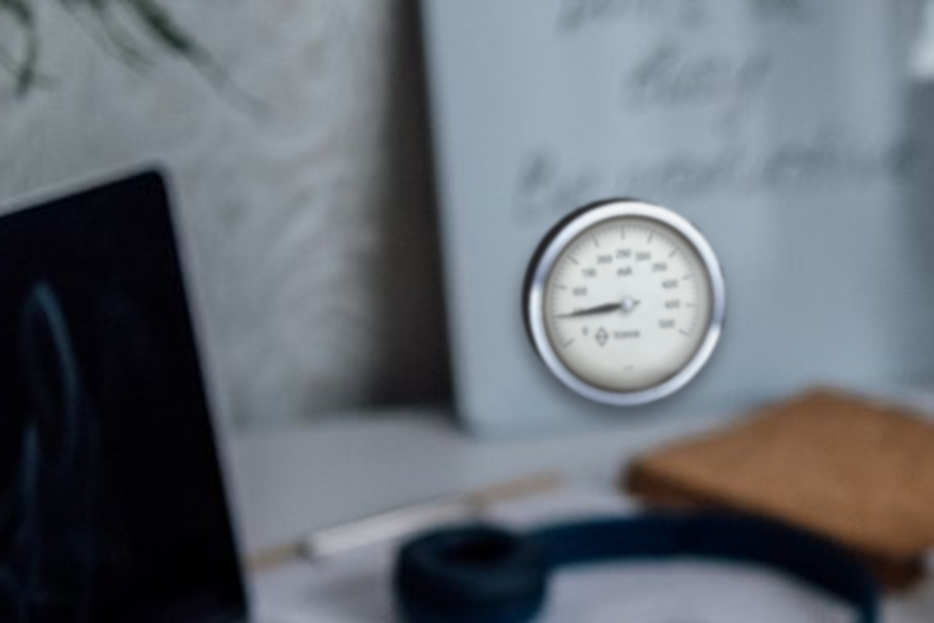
50mA
